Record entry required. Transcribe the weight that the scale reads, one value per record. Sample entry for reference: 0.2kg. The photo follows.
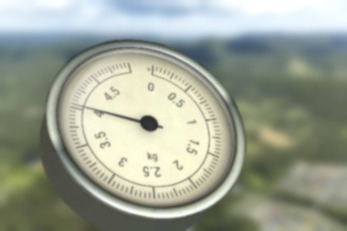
4kg
